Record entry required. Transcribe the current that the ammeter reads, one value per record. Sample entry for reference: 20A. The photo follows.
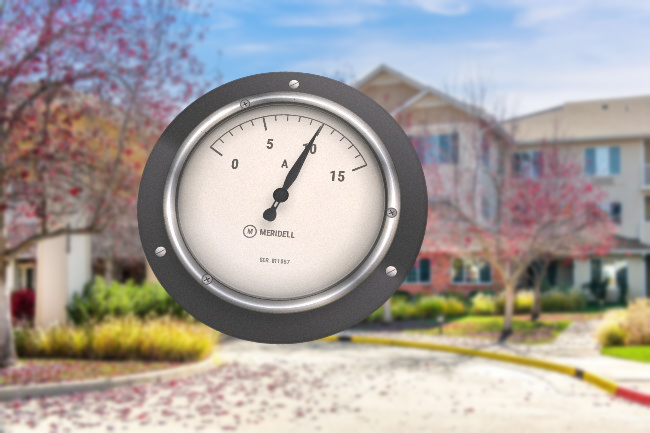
10A
